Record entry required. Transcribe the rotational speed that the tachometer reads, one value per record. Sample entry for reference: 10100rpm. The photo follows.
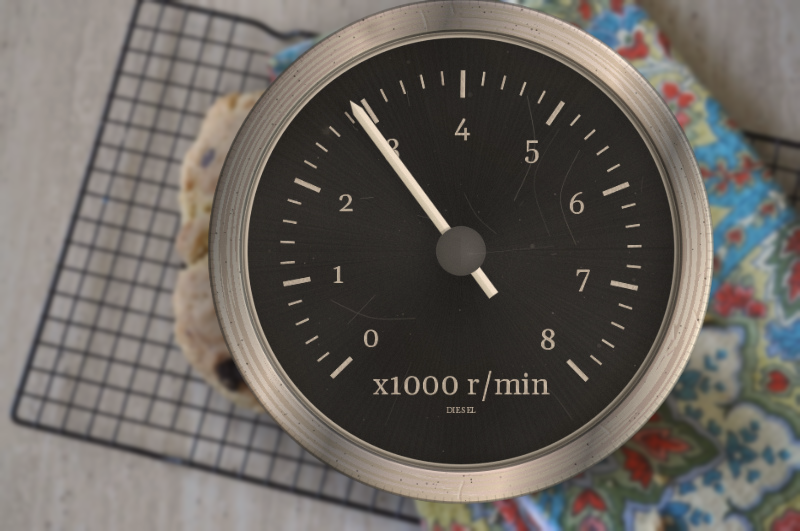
2900rpm
